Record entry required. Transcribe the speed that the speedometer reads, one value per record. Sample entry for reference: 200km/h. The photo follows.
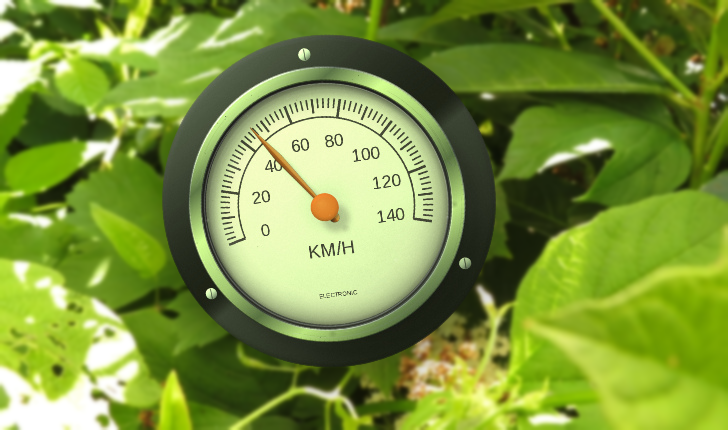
46km/h
